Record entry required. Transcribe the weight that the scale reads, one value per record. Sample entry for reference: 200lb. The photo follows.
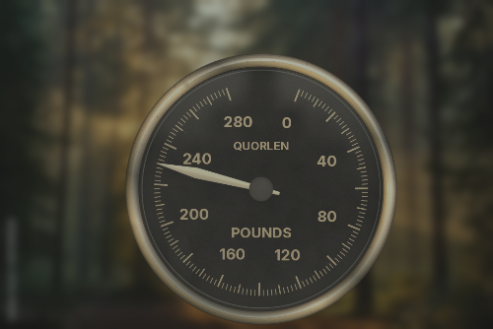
230lb
